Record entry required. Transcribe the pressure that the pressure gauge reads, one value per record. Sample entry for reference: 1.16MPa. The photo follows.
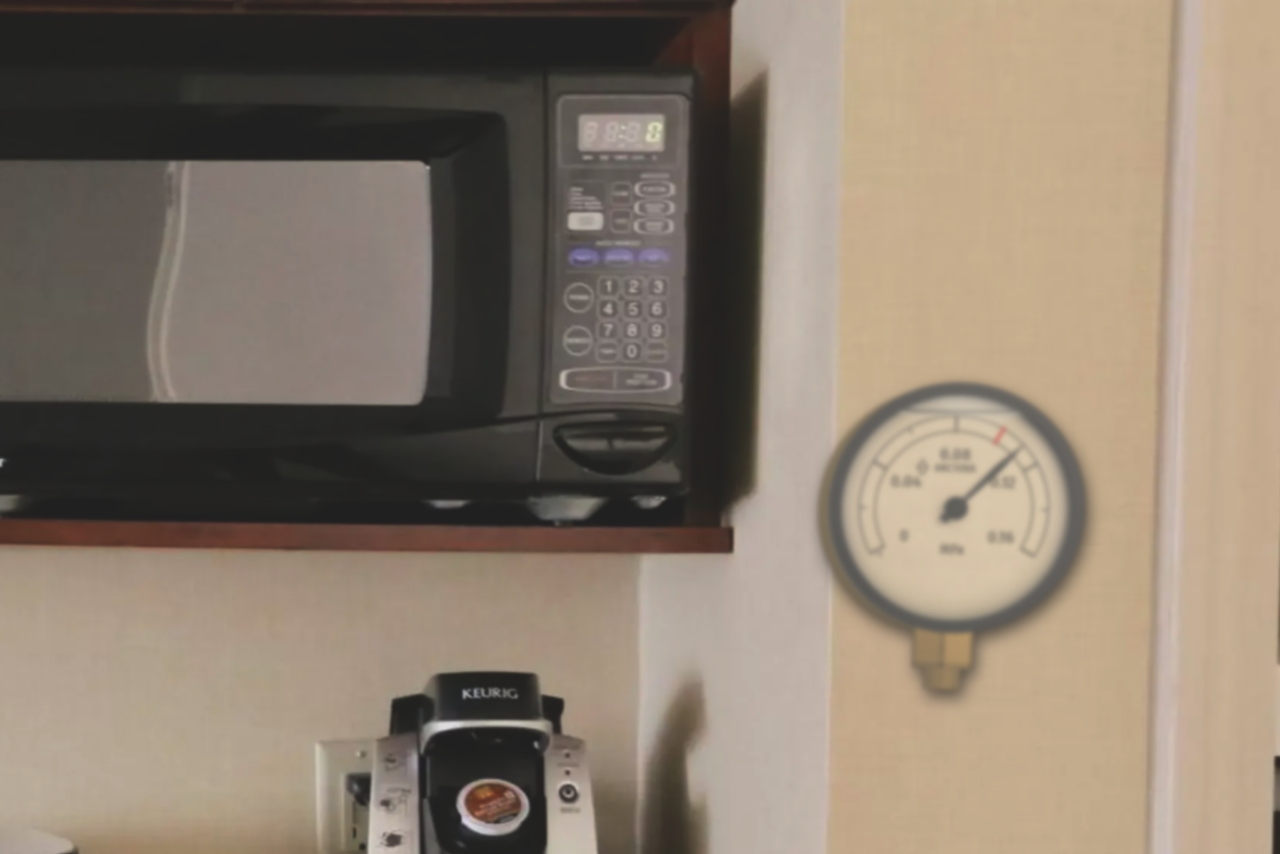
0.11MPa
